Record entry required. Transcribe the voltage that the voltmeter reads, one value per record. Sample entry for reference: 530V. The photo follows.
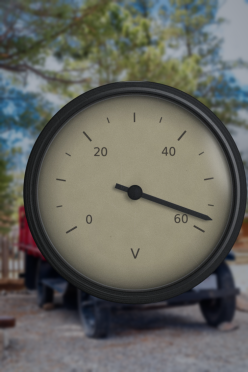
57.5V
